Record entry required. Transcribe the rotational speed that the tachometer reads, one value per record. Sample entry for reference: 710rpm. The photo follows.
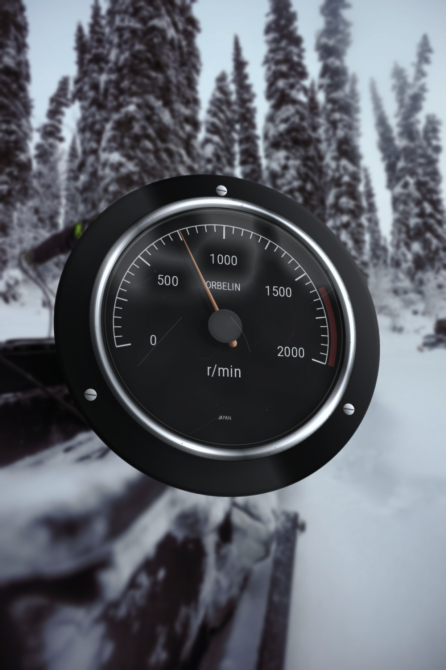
750rpm
